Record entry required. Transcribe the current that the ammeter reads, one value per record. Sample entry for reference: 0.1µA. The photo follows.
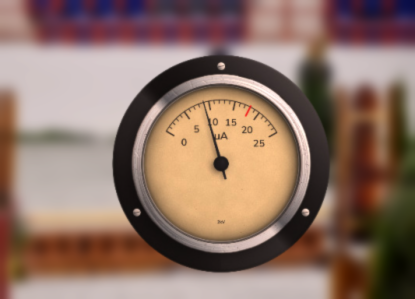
9µA
